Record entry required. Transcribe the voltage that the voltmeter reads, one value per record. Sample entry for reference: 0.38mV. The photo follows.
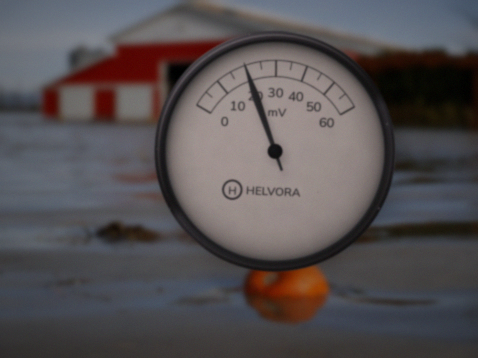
20mV
